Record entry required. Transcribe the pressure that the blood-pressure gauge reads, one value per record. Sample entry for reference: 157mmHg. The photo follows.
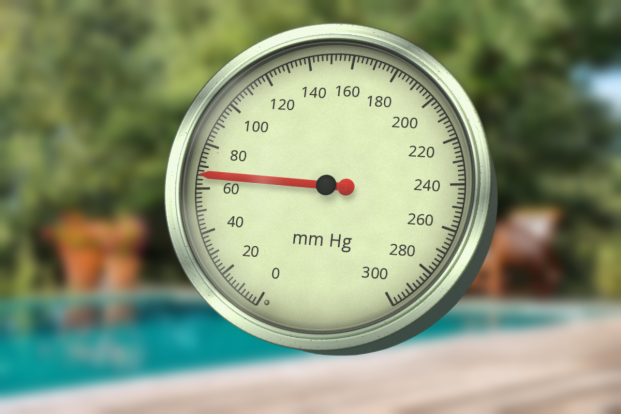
66mmHg
